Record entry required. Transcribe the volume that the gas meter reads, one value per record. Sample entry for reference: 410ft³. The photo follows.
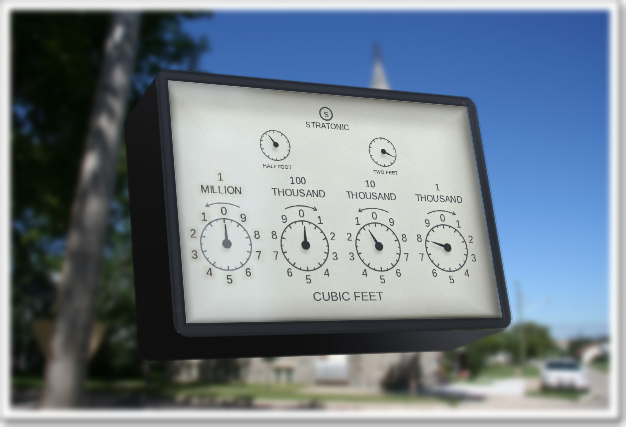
800ft³
